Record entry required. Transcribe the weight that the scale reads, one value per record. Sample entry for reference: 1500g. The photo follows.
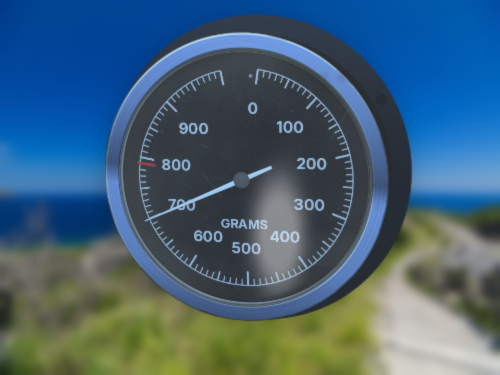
700g
